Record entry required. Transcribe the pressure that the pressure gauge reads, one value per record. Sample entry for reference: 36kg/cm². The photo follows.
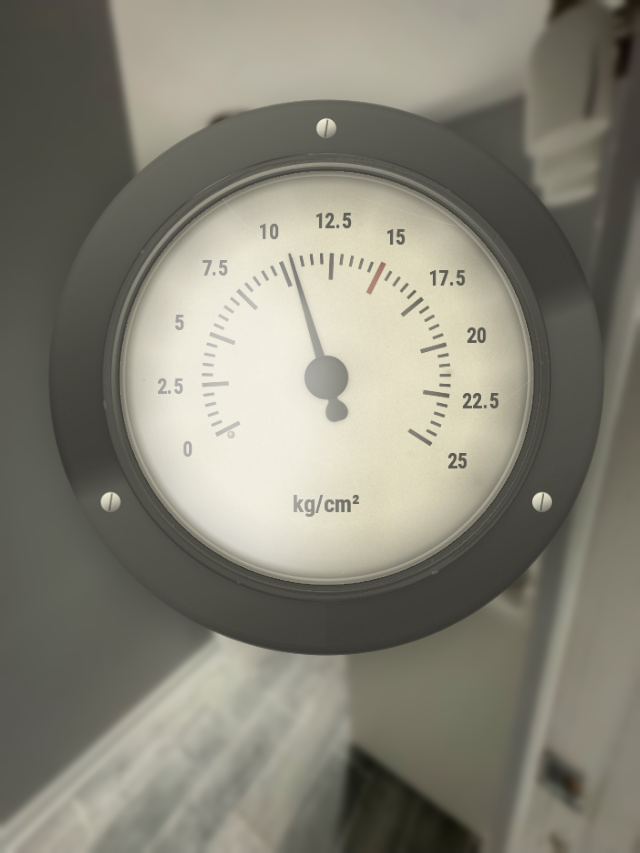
10.5kg/cm²
